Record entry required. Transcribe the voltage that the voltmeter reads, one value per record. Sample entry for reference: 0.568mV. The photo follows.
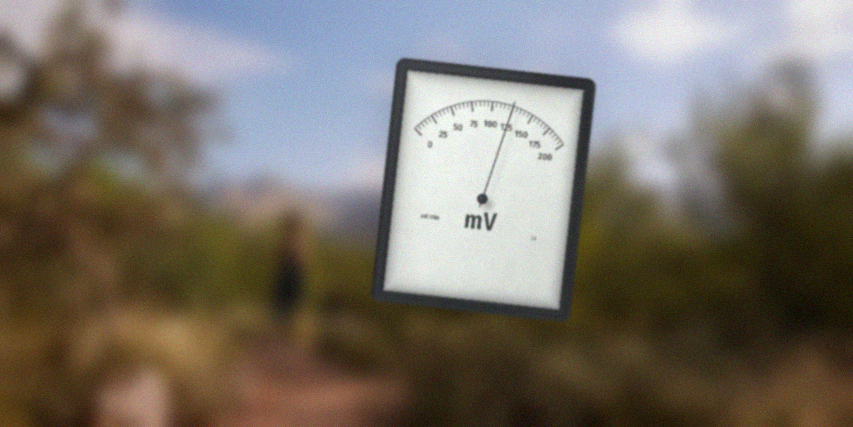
125mV
